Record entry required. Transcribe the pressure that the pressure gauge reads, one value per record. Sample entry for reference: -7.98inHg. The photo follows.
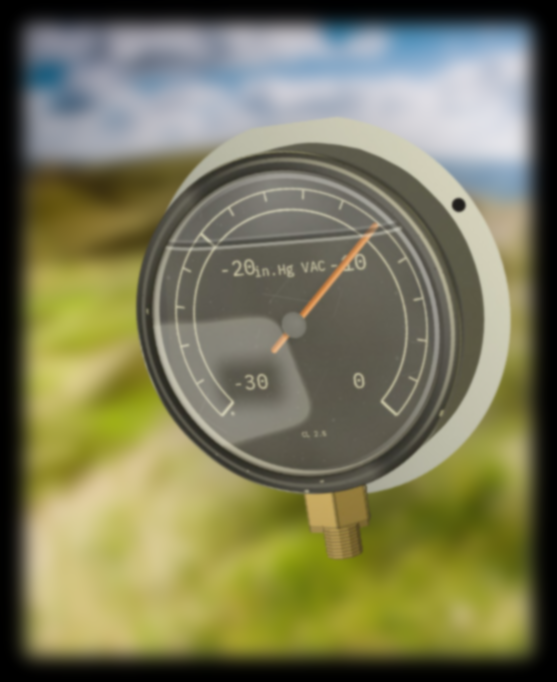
-10inHg
